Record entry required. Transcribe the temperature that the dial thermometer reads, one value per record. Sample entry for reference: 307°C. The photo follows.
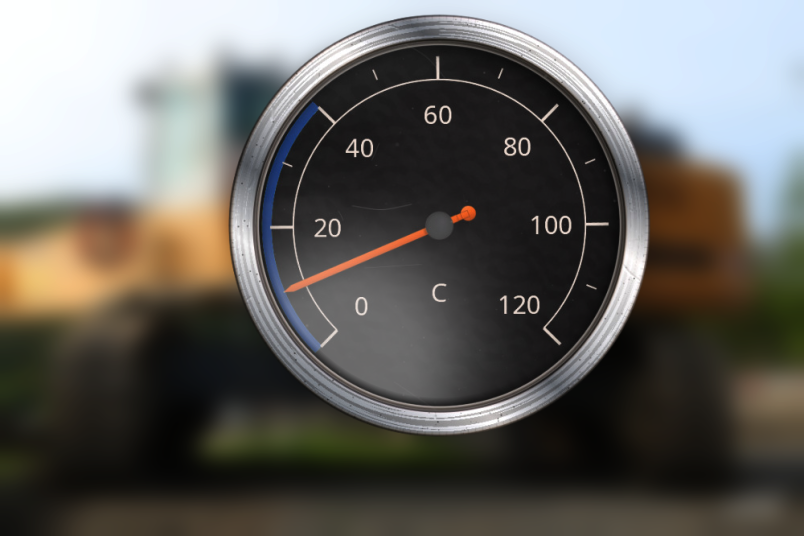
10°C
